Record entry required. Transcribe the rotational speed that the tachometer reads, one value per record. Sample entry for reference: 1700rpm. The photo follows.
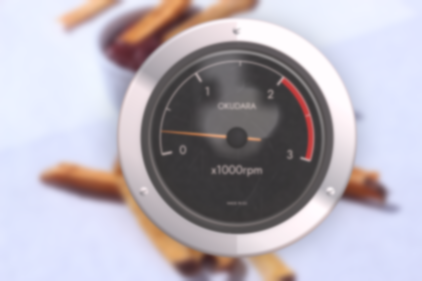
250rpm
